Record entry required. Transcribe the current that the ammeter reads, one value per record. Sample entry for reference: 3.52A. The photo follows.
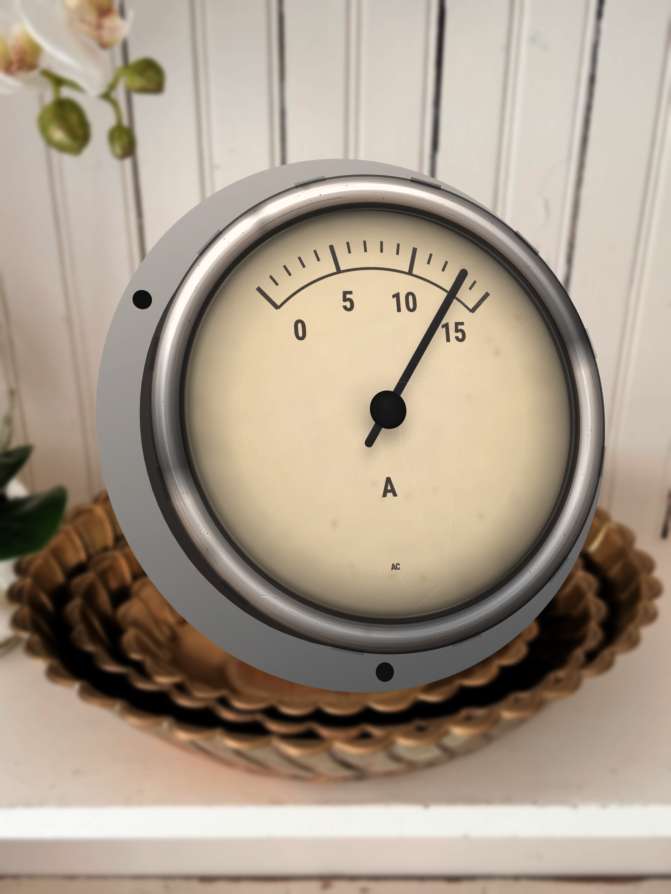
13A
